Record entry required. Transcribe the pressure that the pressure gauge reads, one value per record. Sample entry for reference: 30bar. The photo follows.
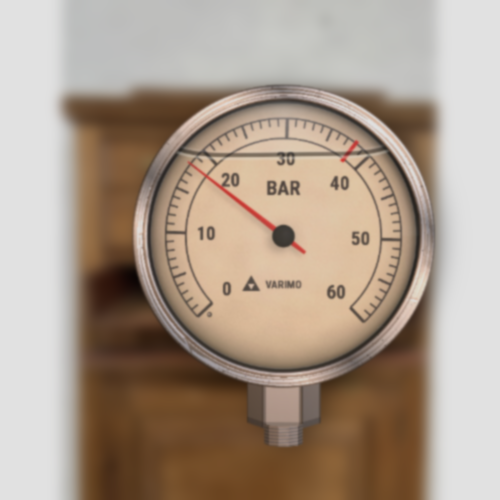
18bar
